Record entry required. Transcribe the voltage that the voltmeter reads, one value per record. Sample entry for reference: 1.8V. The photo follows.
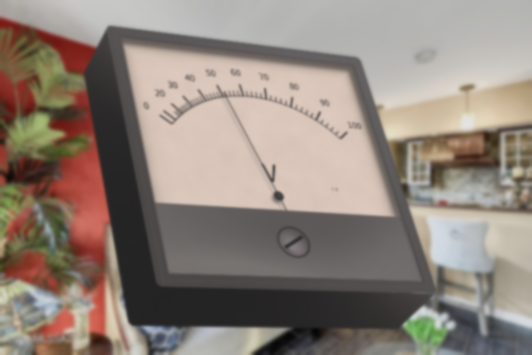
50V
